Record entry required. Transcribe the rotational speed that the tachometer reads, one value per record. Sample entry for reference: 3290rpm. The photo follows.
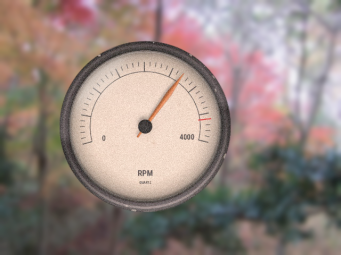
2700rpm
